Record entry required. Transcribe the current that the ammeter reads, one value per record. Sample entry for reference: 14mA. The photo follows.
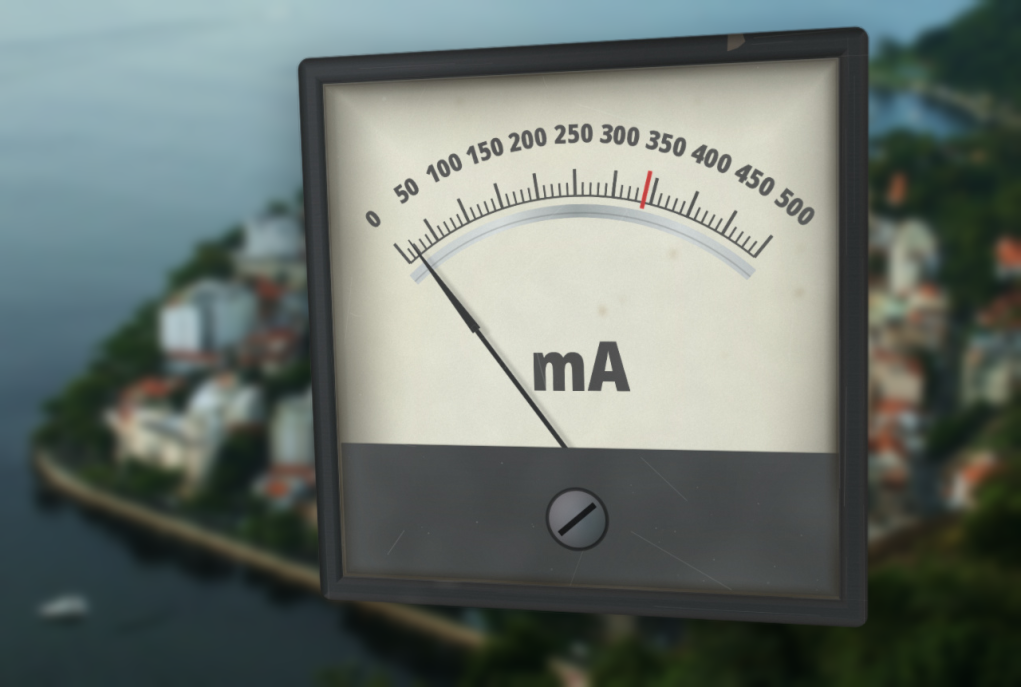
20mA
